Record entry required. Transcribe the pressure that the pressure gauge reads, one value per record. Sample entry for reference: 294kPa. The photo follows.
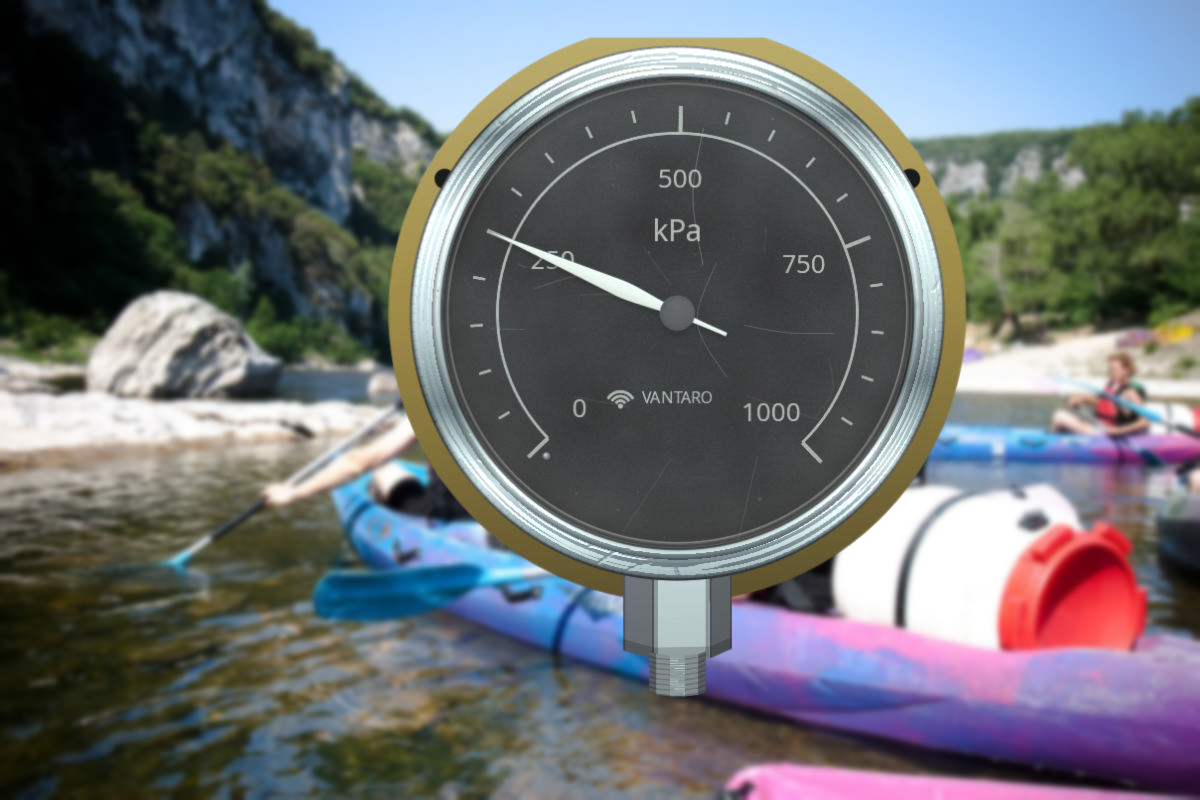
250kPa
